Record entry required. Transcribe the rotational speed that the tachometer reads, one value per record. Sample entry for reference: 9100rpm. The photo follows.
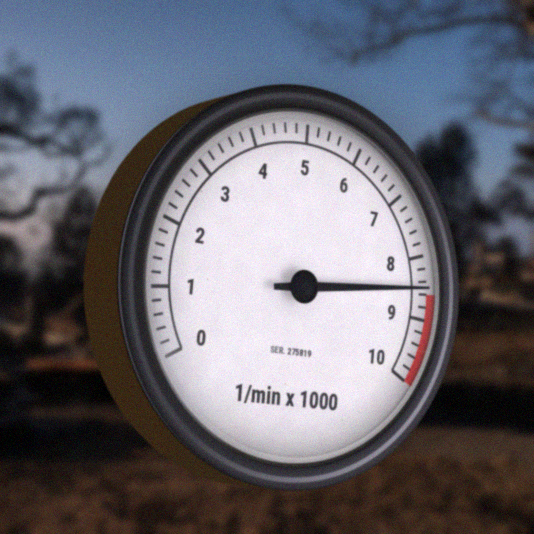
8500rpm
